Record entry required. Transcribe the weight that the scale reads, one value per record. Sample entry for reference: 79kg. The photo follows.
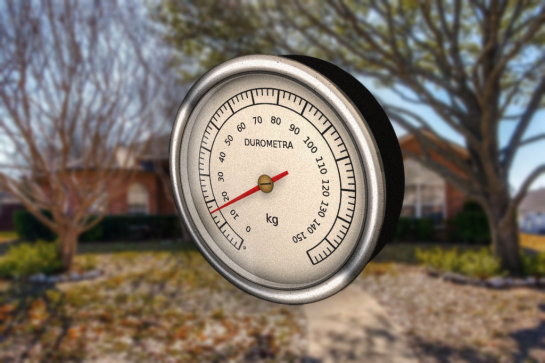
16kg
